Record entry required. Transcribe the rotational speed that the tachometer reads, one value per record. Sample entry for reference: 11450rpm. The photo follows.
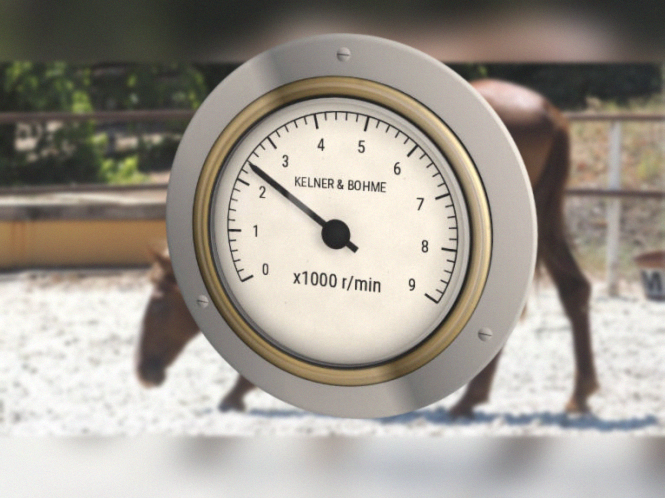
2400rpm
